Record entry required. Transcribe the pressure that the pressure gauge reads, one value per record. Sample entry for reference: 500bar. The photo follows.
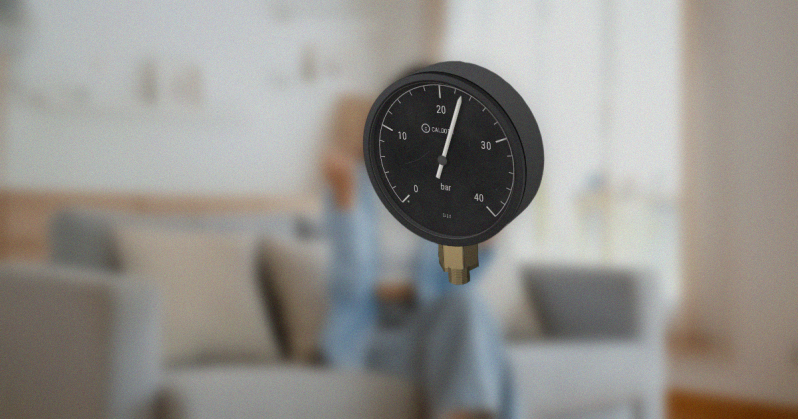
23bar
